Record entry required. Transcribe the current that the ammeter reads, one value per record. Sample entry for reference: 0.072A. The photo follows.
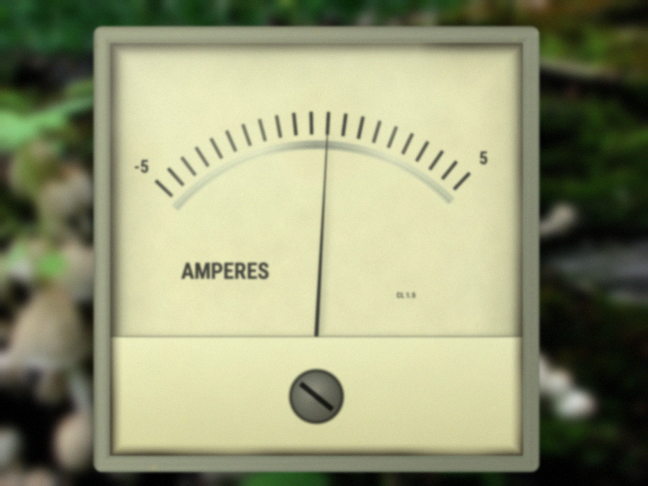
0.5A
